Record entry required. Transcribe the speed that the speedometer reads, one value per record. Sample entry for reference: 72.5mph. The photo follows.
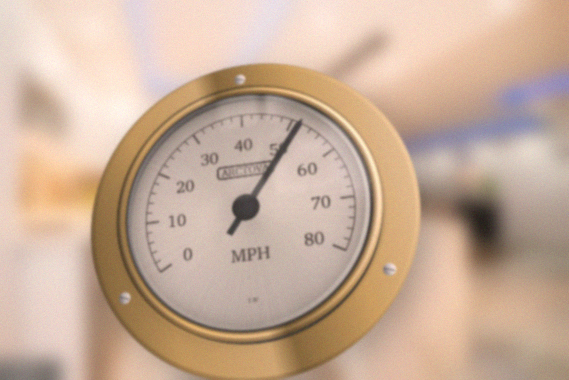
52mph
